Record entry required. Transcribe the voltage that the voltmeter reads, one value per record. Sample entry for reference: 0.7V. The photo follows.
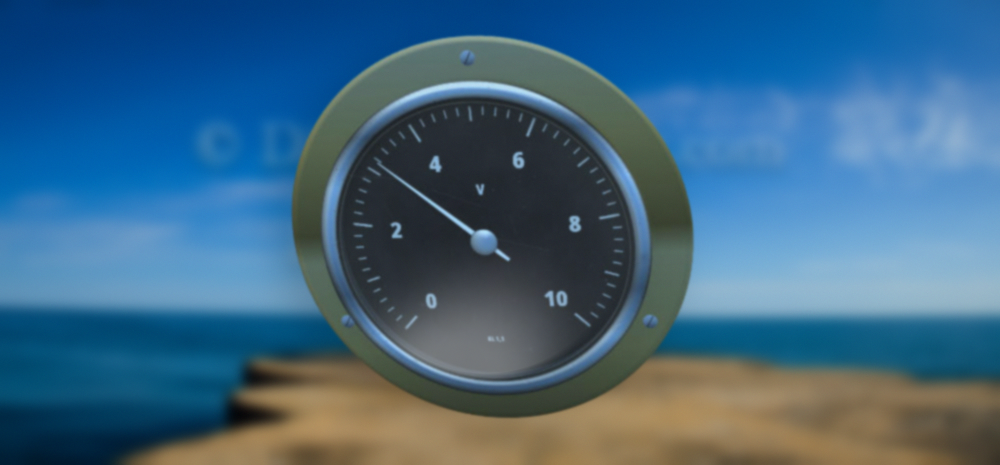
3.2V
